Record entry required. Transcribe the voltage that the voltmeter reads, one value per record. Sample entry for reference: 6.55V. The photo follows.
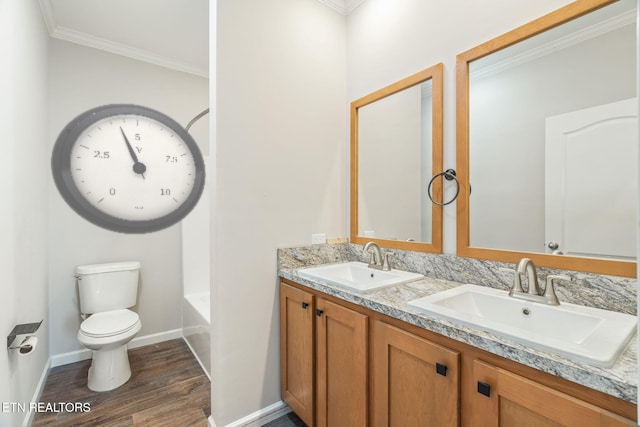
4.25V
